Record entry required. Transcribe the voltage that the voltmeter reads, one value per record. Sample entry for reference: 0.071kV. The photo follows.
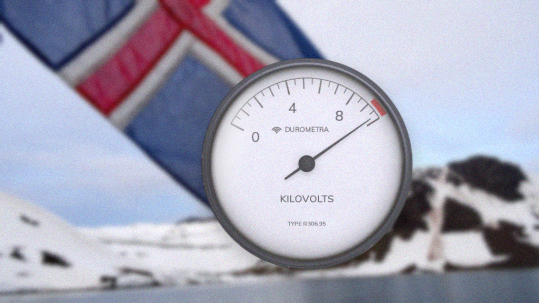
9.75kV
